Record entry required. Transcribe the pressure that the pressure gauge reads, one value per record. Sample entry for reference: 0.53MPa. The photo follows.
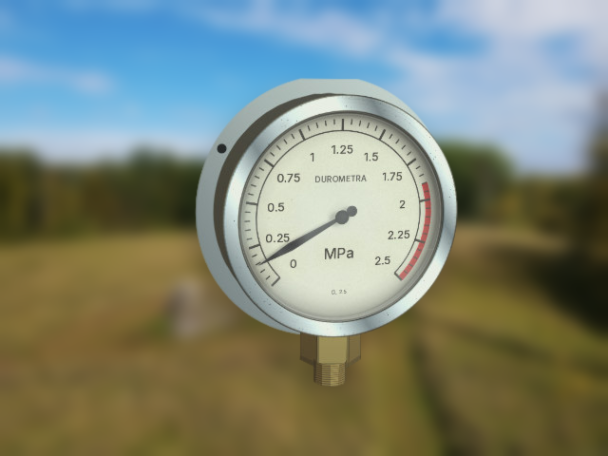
0.15MPa
